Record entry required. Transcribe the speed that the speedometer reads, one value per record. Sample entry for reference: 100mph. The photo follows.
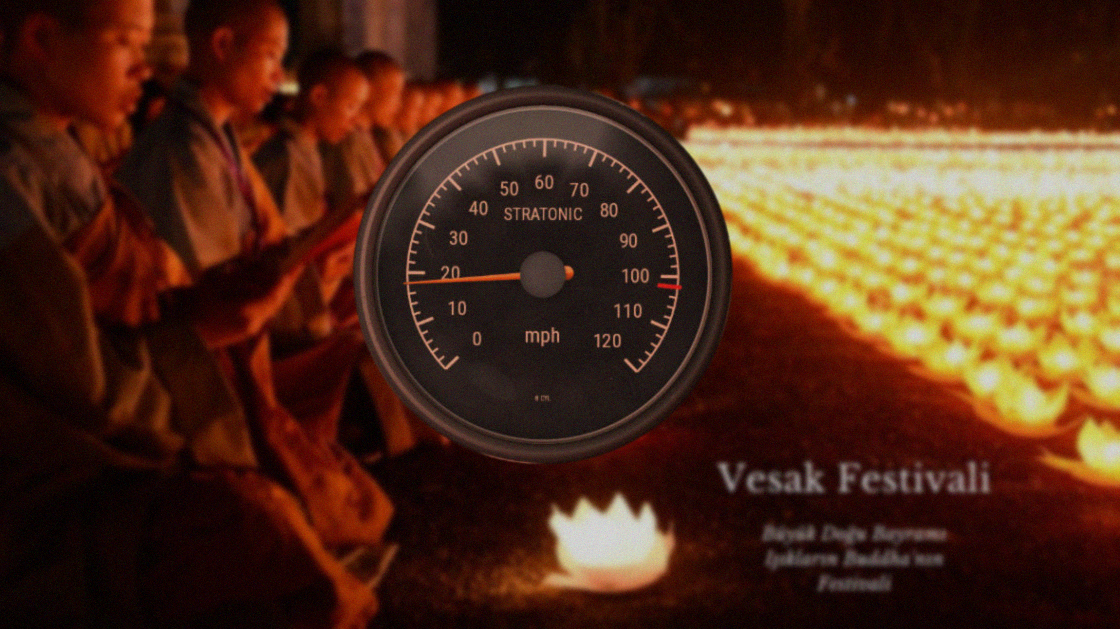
18mph
